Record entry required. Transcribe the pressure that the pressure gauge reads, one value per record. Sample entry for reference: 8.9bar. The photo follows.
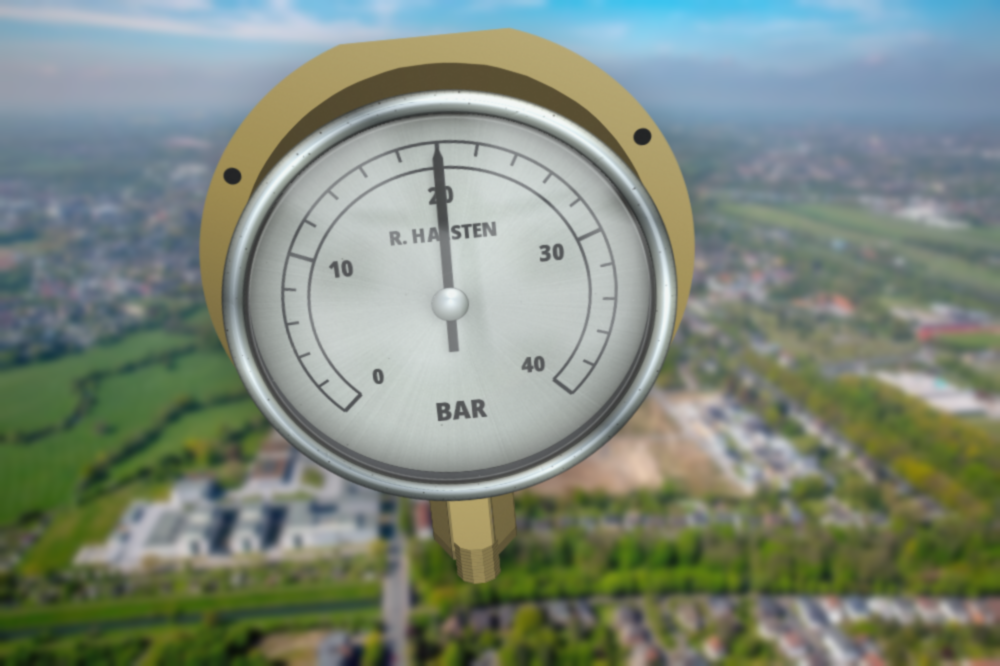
20bar
